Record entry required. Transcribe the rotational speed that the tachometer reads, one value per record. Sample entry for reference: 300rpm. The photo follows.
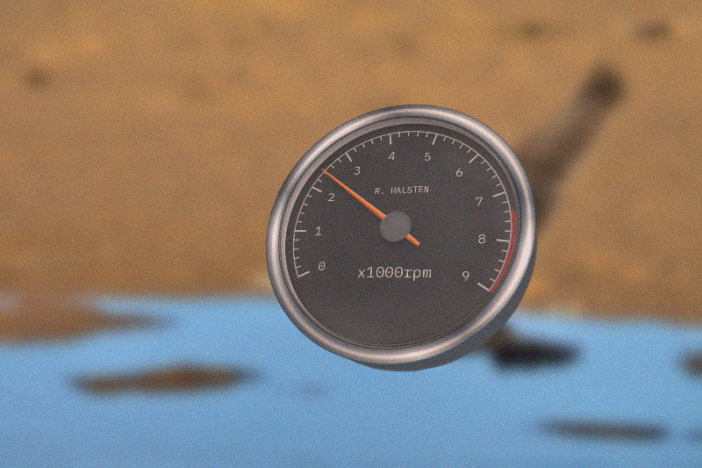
2400rpm
